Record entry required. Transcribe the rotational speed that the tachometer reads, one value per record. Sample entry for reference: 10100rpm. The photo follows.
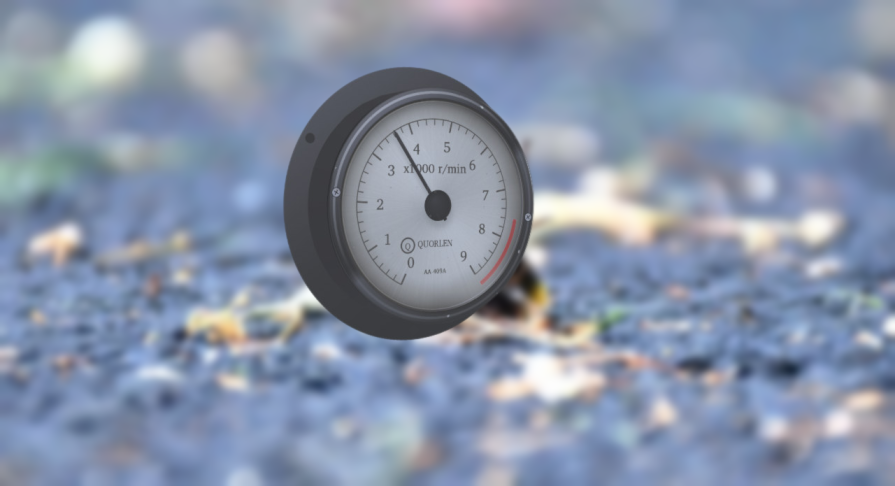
3600rpm
